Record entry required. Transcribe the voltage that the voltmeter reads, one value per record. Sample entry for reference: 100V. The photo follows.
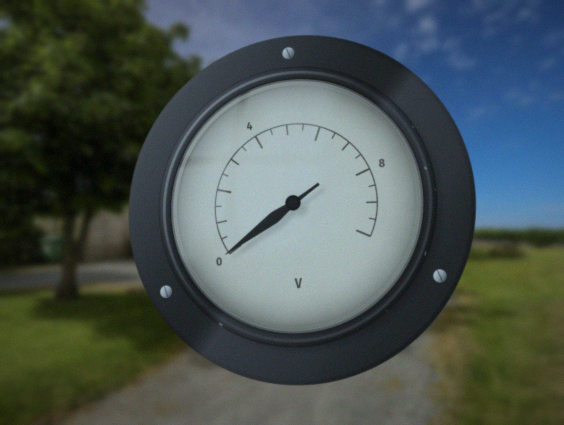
0V
